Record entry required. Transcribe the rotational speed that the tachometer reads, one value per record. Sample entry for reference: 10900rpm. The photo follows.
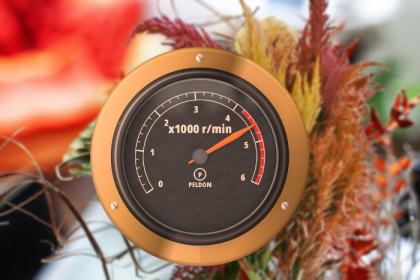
4600rpm
